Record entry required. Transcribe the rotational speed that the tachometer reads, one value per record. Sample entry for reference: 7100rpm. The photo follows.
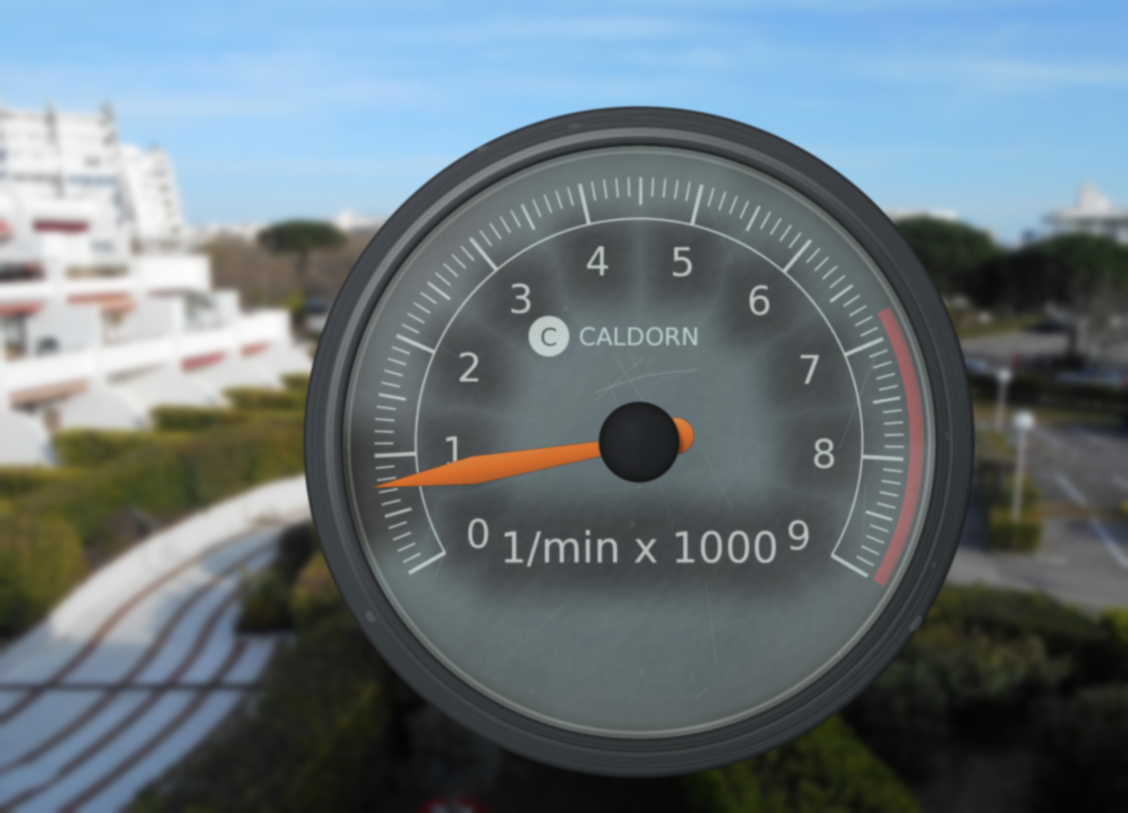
750rpm
